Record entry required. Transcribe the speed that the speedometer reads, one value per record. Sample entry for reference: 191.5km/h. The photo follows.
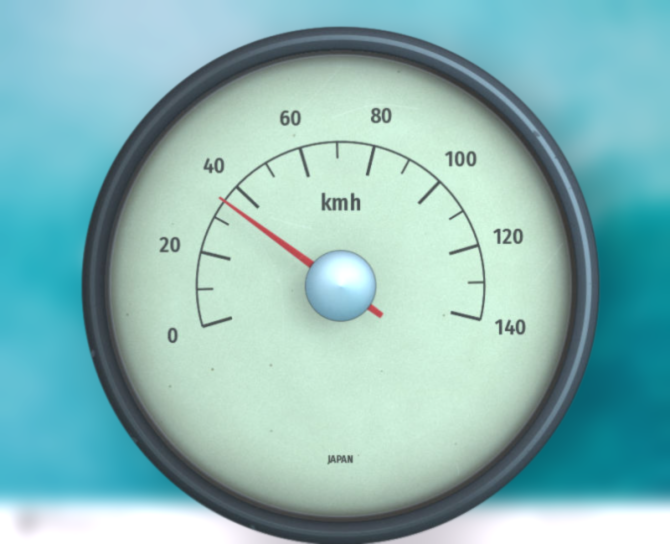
35km/h
